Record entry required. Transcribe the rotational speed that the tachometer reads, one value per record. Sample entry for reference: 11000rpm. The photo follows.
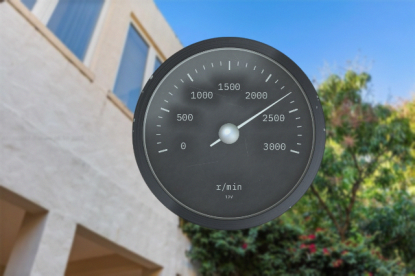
2300rpm
